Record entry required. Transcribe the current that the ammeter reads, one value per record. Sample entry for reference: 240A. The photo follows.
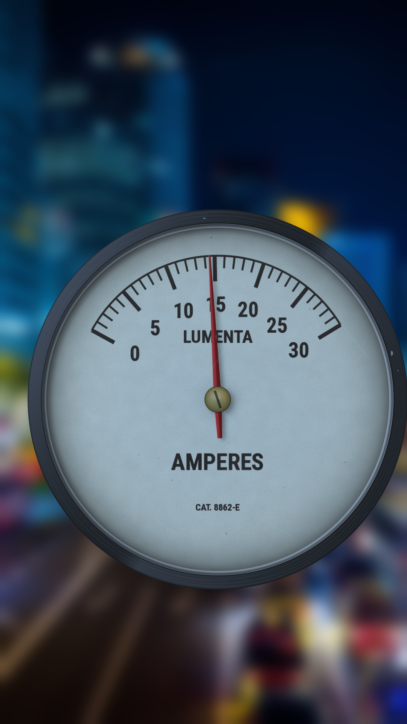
14.5A
